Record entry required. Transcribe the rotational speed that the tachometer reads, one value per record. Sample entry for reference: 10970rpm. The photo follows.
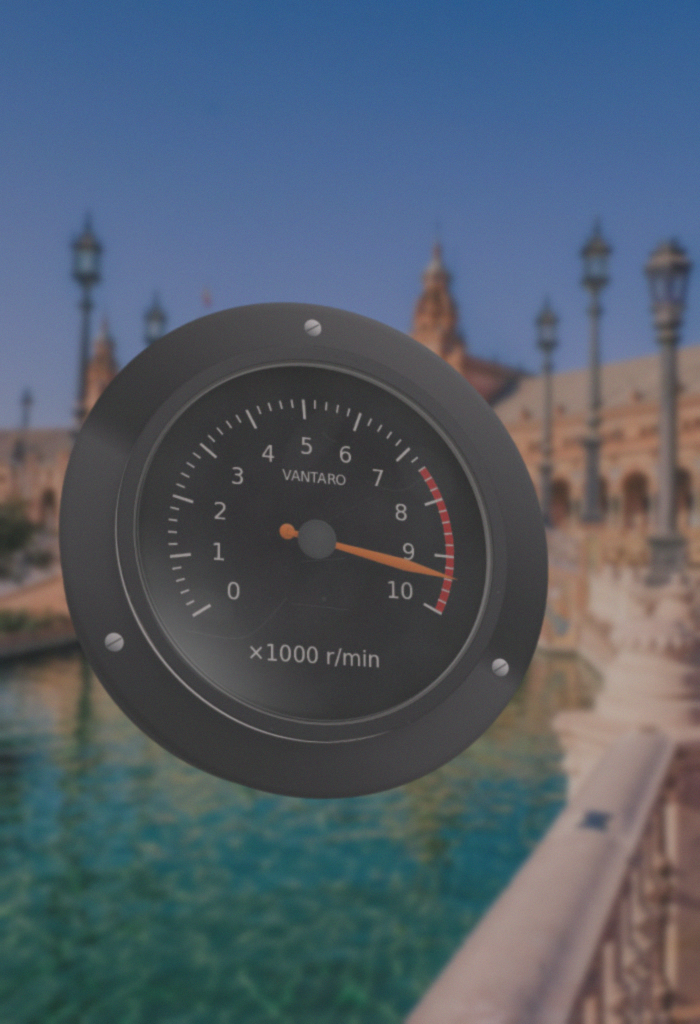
9400rpm
